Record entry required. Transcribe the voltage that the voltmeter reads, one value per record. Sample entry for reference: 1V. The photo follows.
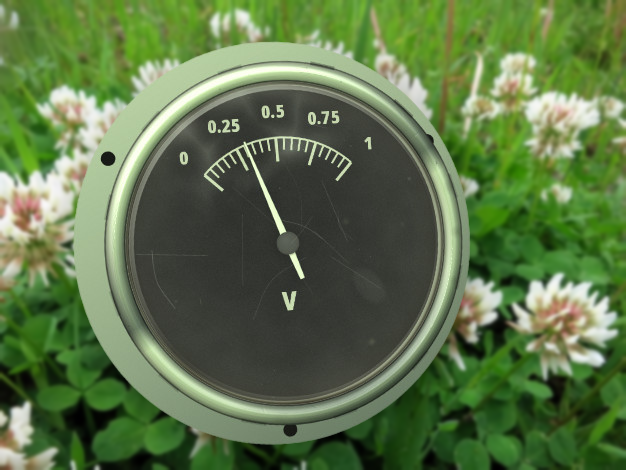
0.3V
